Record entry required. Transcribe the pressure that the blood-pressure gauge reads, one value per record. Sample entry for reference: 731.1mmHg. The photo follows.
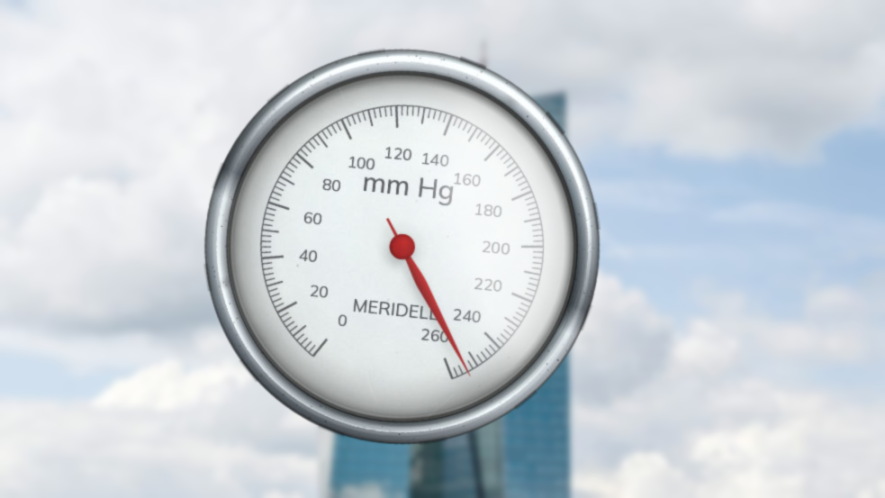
254mmHg
